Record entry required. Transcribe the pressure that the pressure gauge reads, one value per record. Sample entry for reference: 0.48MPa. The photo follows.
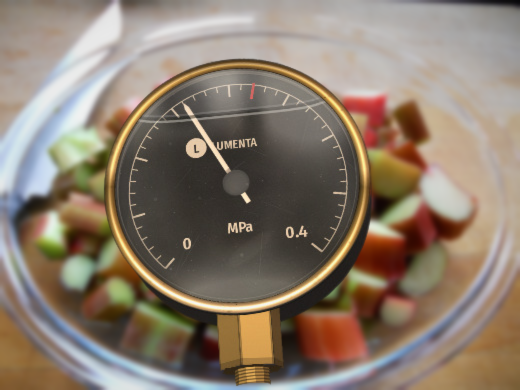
0.16MPa
